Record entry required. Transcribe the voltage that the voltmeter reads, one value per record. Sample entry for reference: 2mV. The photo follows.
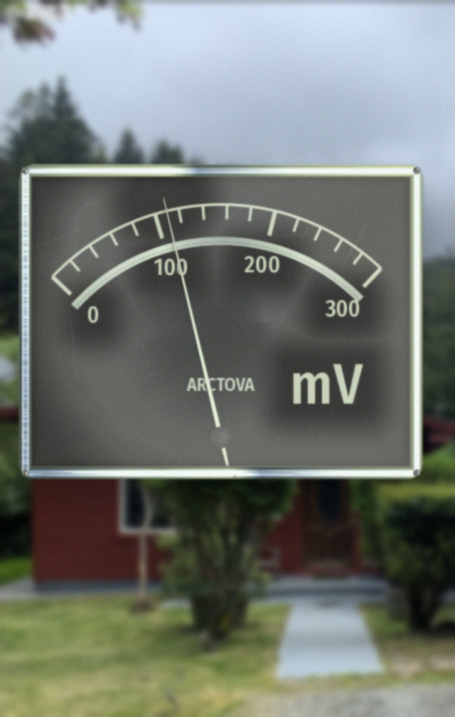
110mV
